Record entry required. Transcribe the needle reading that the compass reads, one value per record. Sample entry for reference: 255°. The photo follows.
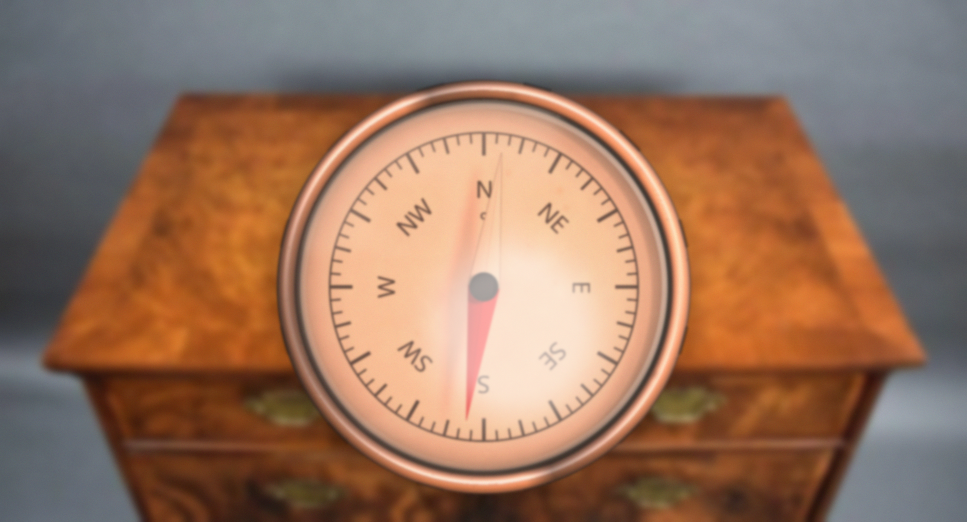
187.5°
